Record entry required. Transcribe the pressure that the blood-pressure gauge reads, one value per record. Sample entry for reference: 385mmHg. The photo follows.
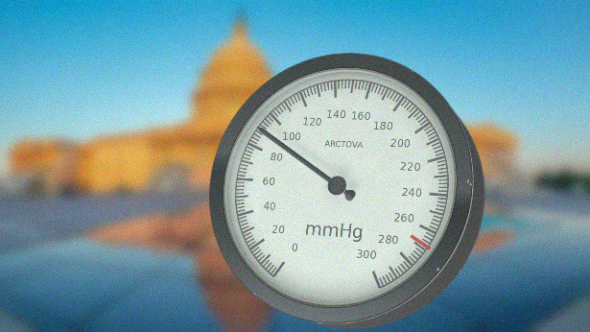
90mmHg
